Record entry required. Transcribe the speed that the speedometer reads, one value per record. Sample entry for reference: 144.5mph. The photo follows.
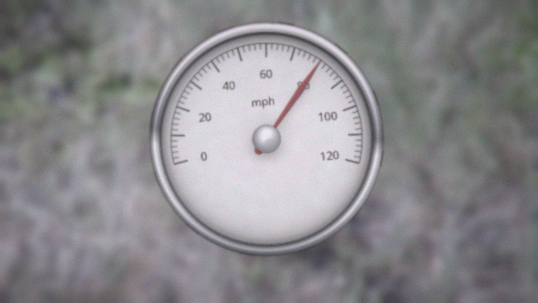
80mph
